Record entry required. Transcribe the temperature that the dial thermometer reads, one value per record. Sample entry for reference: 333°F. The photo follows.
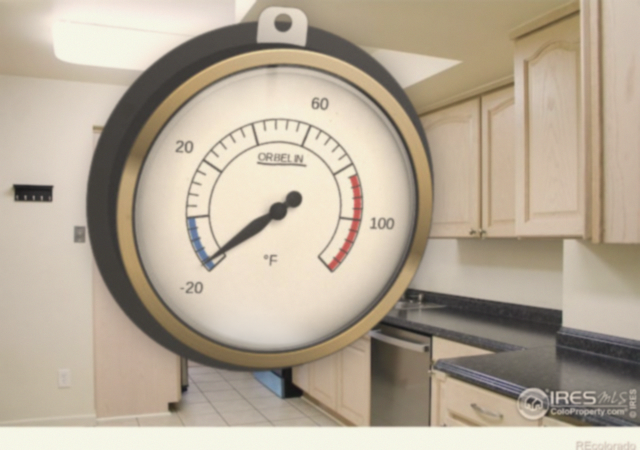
-16°F
